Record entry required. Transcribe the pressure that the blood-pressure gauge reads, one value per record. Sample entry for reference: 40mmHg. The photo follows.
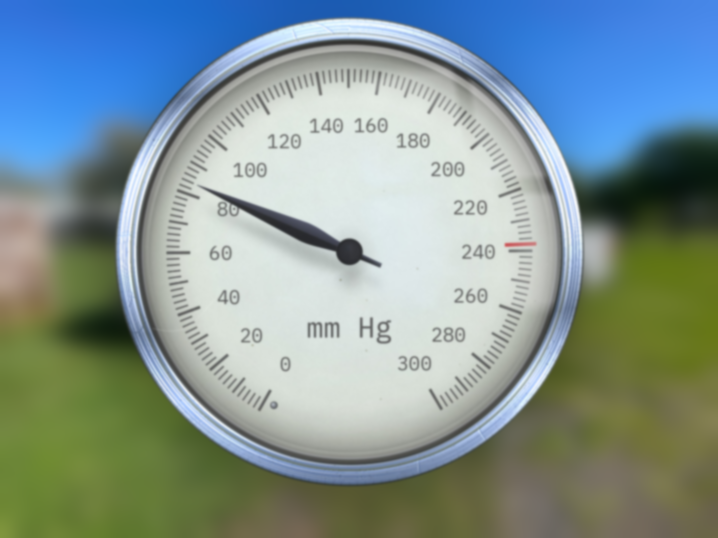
84mmHg
